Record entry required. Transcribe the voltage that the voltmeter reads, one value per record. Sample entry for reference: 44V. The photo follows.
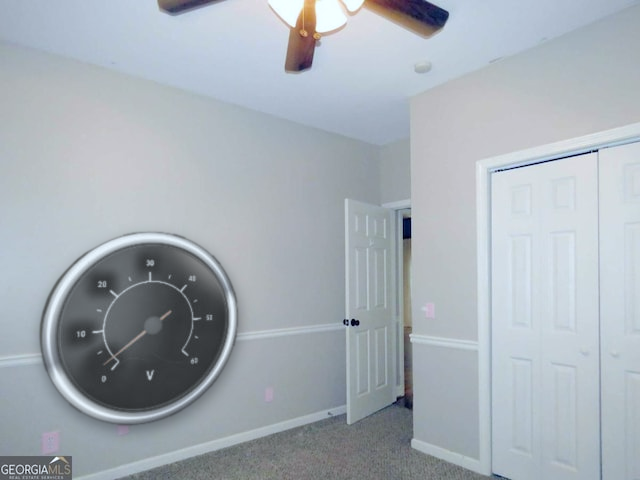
2.5V
